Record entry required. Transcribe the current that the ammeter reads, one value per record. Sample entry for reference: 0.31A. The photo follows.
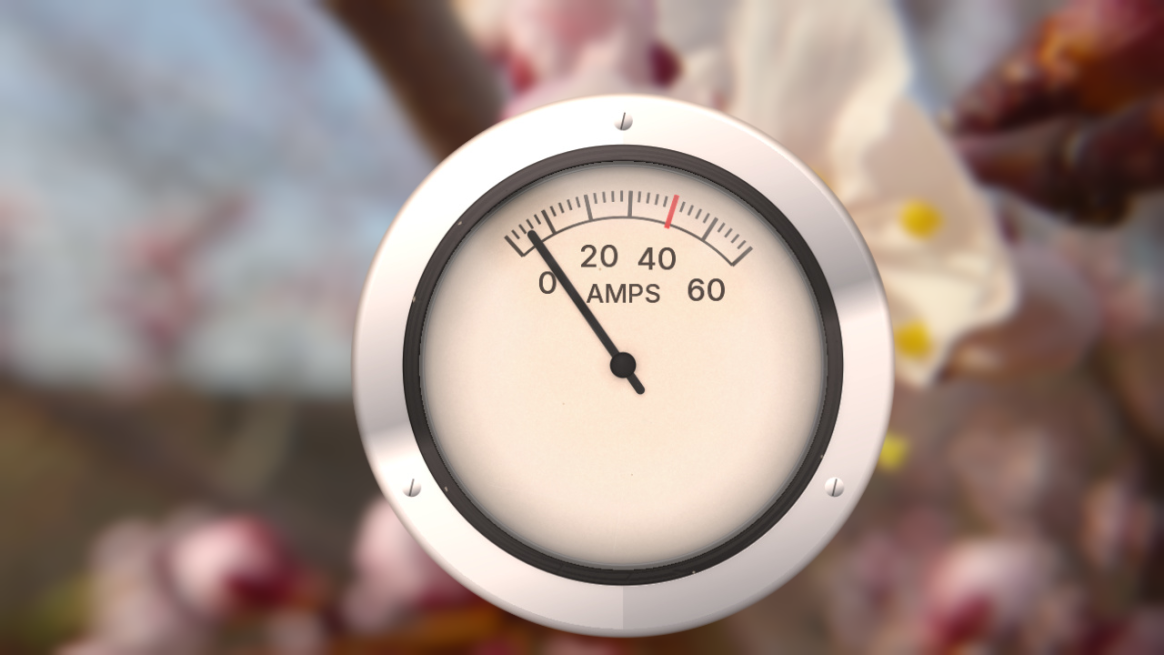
5A
